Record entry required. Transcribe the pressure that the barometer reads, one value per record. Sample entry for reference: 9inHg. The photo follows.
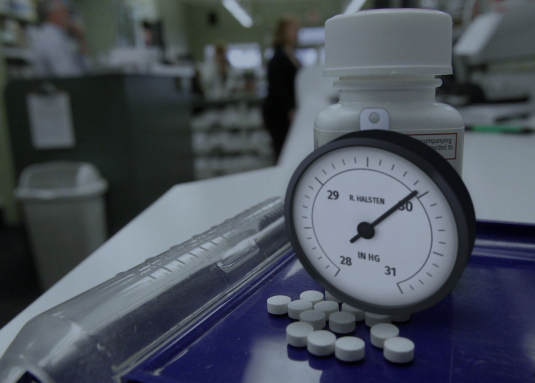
29.95inHg
